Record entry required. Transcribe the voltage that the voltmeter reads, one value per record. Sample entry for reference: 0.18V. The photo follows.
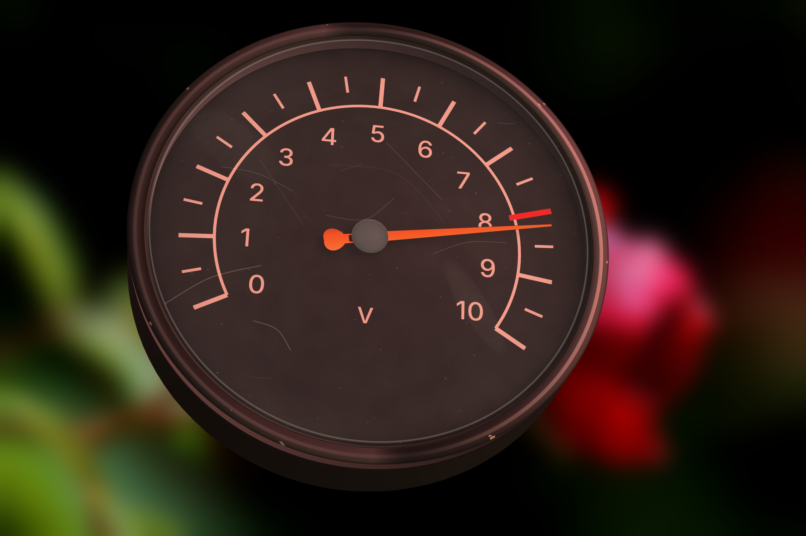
8.25V
